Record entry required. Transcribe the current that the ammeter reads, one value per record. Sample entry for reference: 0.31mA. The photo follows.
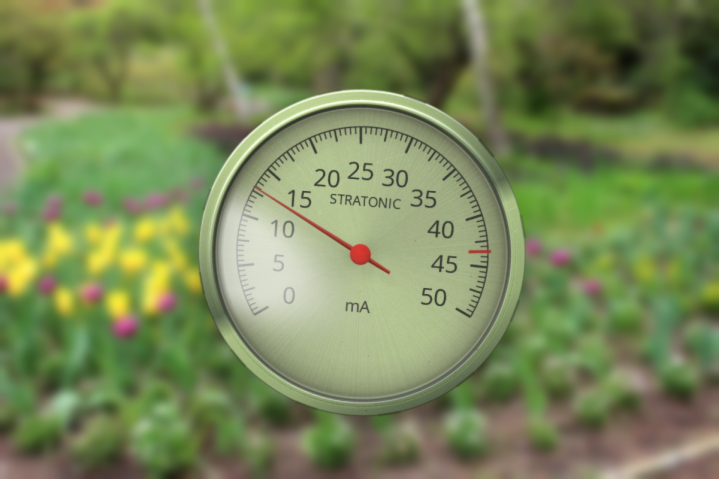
13mA
